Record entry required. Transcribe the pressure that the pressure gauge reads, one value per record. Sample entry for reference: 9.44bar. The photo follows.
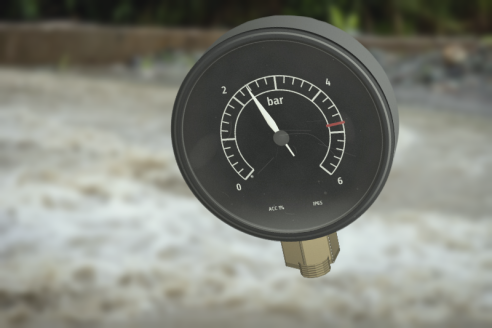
2.4bar
